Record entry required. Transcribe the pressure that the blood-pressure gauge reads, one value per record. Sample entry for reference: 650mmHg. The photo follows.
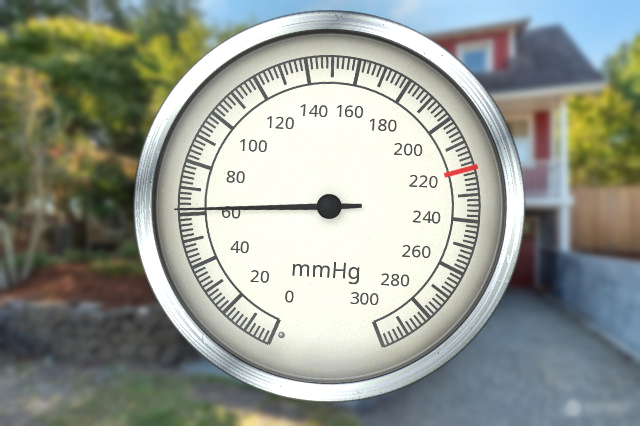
62mmHg
